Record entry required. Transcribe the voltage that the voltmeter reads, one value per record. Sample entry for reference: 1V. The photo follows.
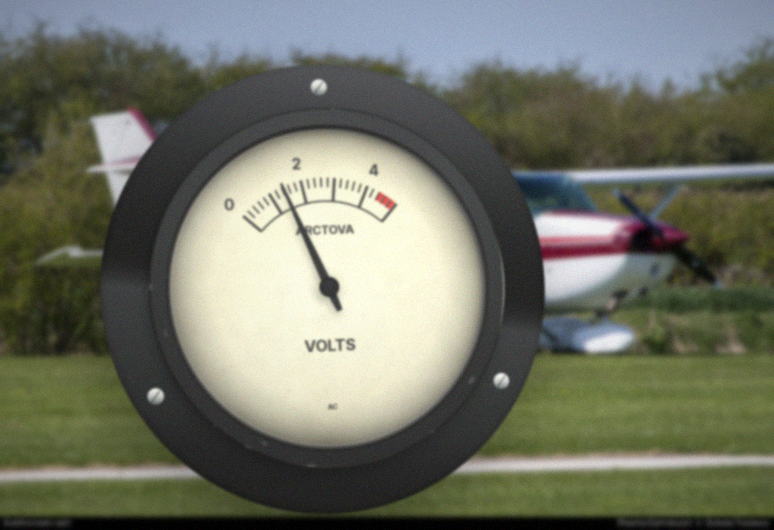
1.4V
